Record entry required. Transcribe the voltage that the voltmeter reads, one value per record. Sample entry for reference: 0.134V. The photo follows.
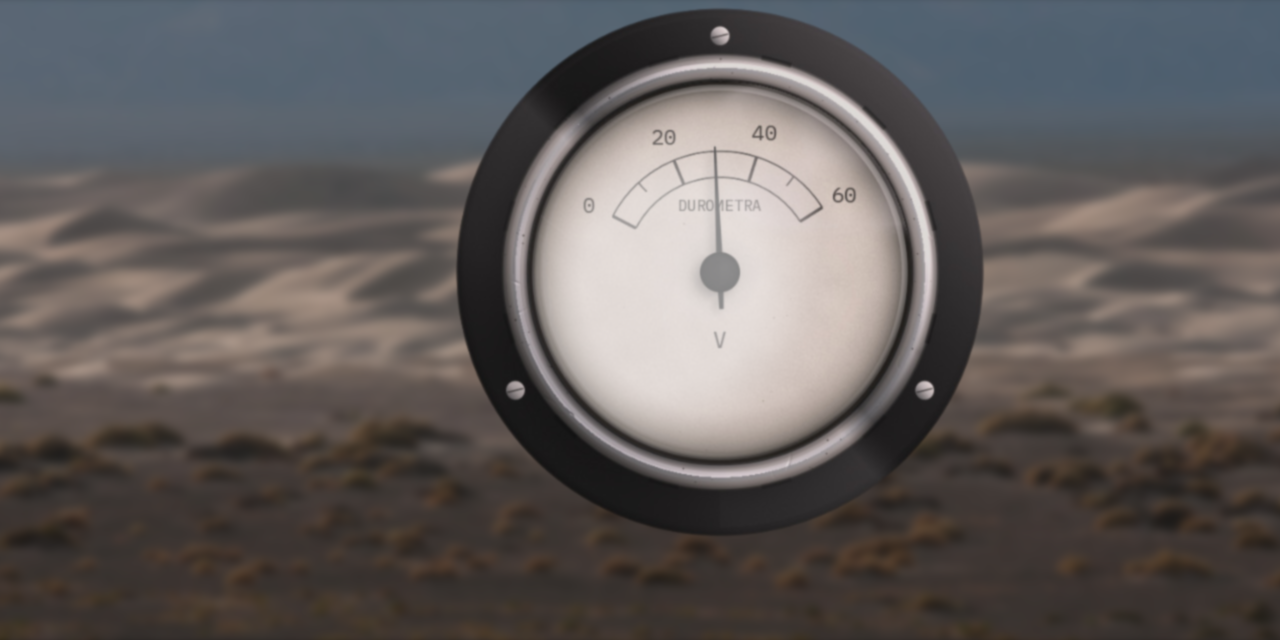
30V
